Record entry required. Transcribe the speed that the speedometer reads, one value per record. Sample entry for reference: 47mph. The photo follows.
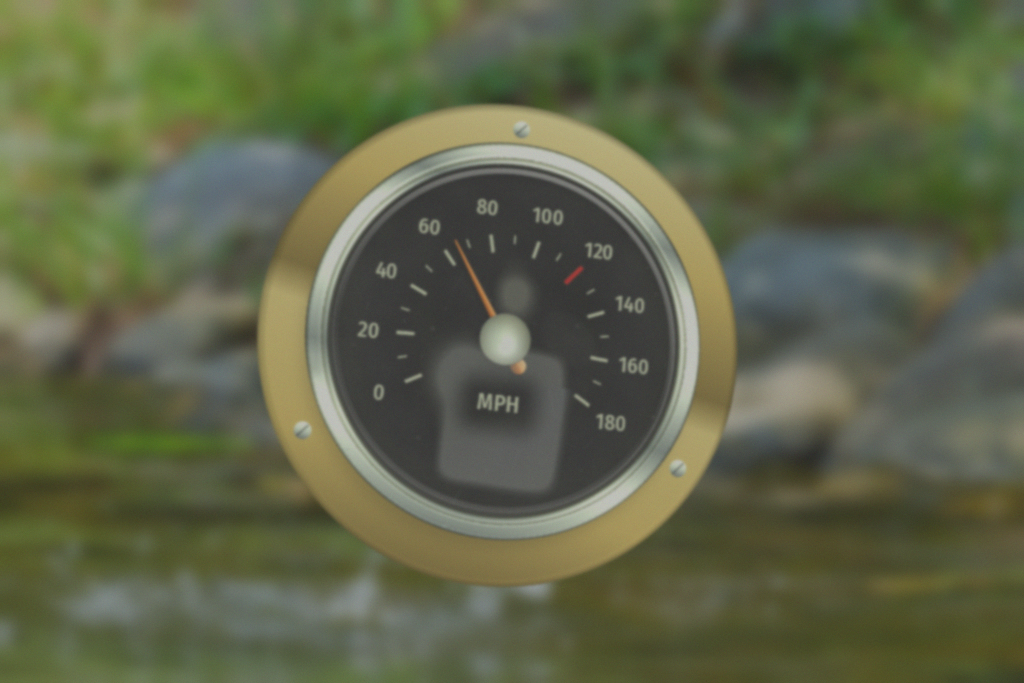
65mph
